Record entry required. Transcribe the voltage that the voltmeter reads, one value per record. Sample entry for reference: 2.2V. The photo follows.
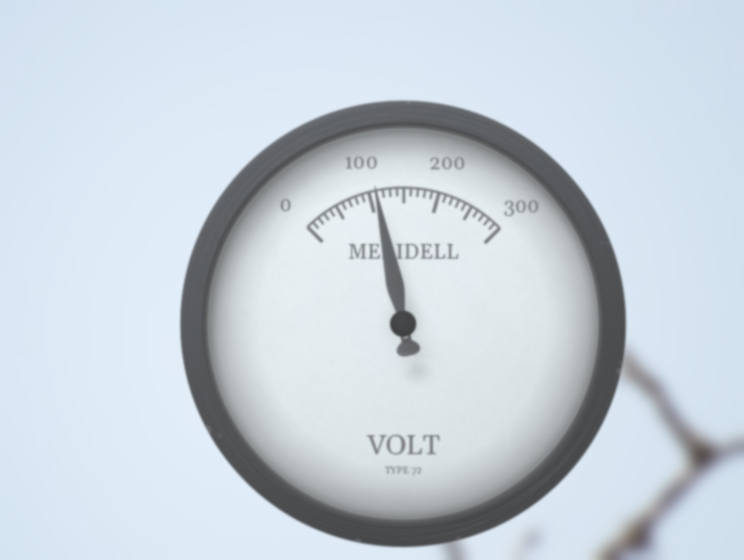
110V
